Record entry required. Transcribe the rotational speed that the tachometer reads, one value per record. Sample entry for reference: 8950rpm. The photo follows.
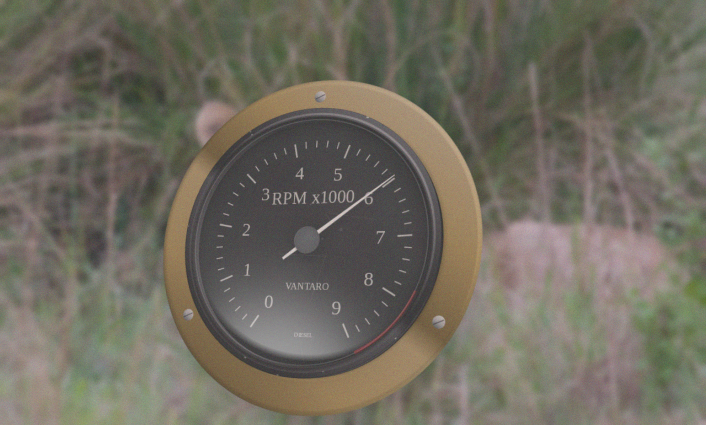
6000rpm
